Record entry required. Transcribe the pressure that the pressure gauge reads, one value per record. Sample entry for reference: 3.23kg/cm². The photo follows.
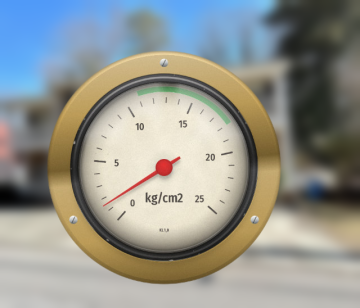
1.5kg/cm²
